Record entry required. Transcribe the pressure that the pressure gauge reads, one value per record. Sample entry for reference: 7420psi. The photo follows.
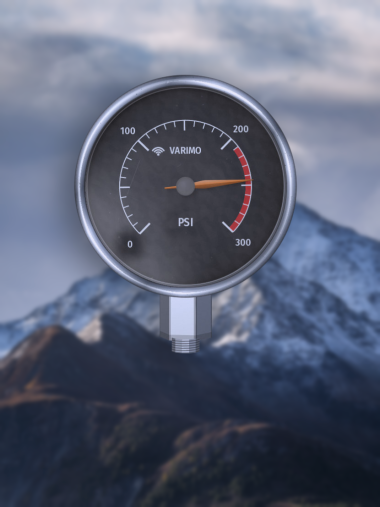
245psi
